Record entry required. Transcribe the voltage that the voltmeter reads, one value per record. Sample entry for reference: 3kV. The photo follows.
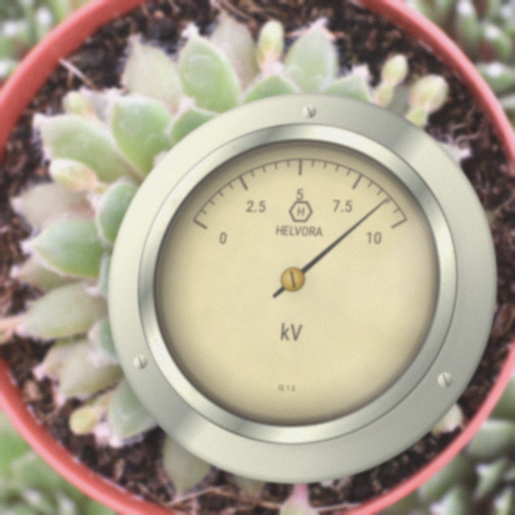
9kV
